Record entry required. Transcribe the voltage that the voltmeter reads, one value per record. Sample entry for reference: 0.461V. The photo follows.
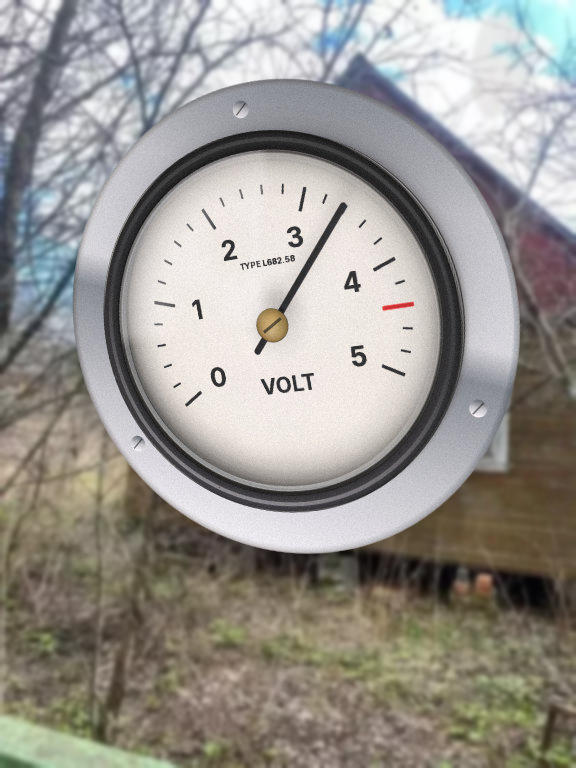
3.4V
